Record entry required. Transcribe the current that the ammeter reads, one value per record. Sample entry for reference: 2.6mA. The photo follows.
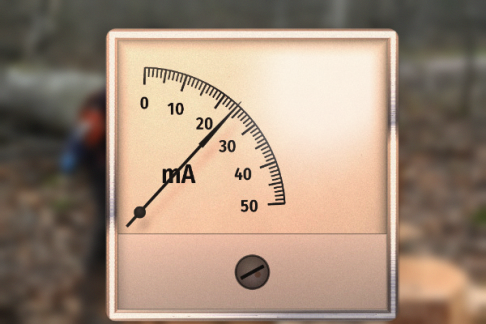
24mA
